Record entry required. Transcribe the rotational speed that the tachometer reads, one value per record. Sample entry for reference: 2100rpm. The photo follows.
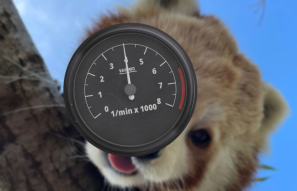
4000rpm
